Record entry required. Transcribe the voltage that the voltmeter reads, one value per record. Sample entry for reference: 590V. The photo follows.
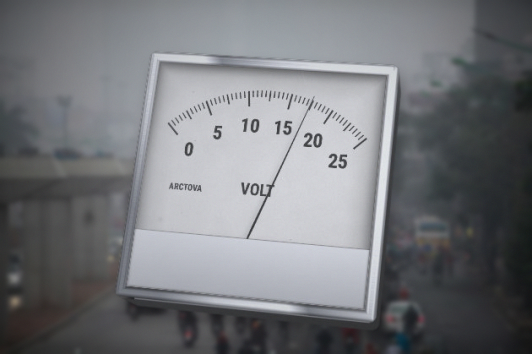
17.5V
